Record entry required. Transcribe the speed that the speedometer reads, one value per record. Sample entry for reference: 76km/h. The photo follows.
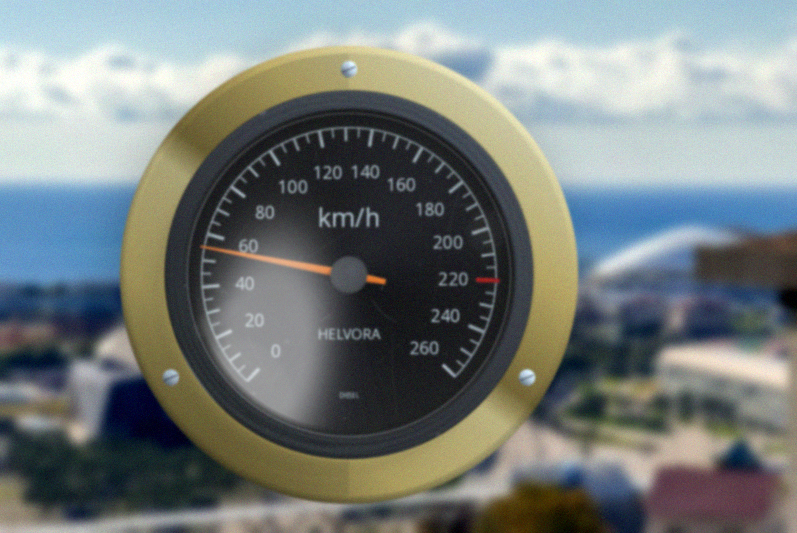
55km/h
